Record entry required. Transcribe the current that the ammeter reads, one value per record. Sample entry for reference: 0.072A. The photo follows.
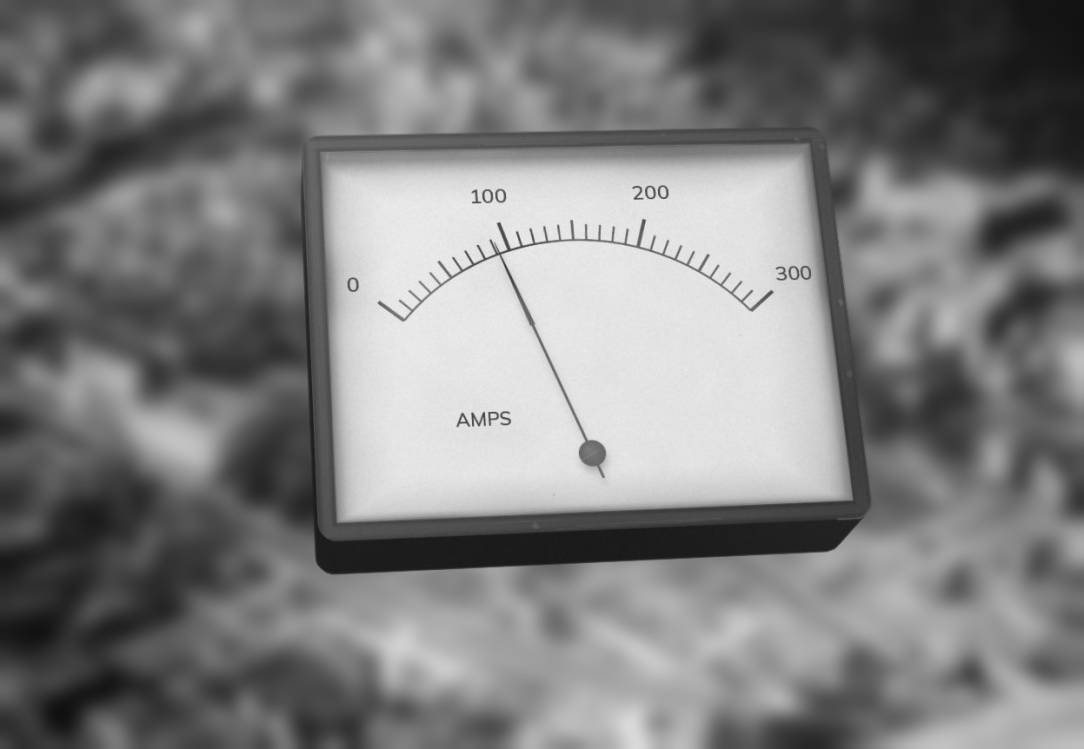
90A
